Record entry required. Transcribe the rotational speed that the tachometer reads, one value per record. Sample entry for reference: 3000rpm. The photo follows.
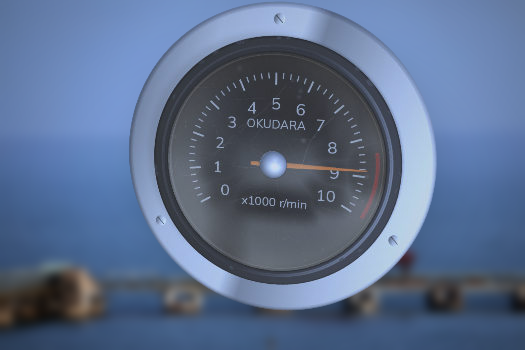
8800rpm
